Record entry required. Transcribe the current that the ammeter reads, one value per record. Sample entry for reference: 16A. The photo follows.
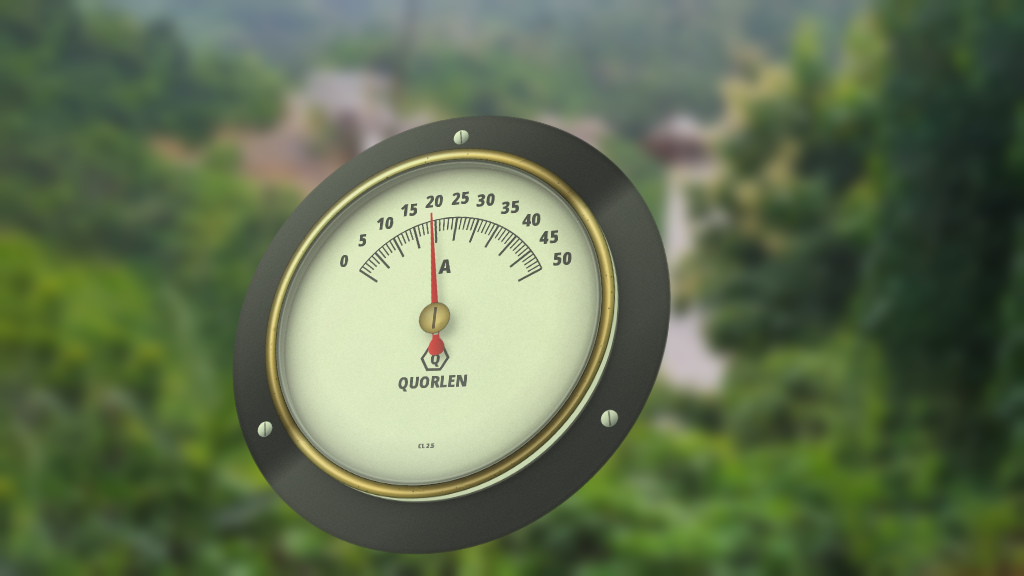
20A
